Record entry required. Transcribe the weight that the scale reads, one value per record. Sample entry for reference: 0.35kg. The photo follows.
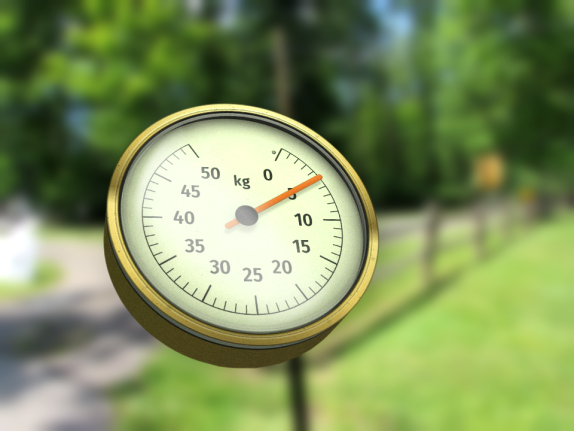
5kg
